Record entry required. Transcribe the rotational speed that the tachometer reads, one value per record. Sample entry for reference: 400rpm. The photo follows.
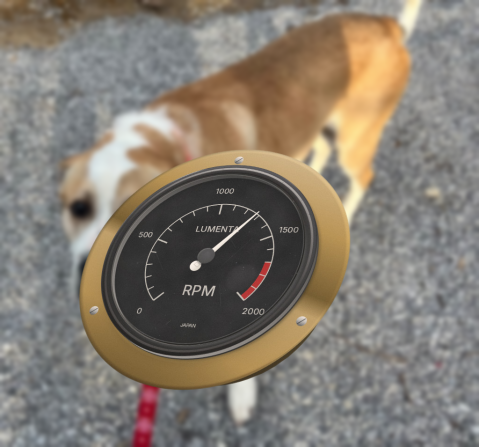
1300rpm
